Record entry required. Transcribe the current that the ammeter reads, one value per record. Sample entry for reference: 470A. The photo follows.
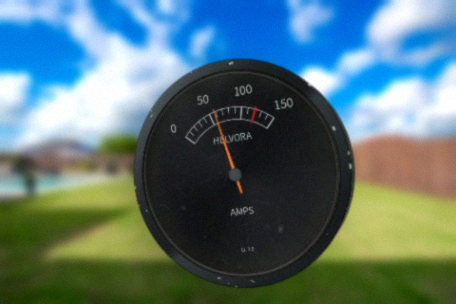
60A
